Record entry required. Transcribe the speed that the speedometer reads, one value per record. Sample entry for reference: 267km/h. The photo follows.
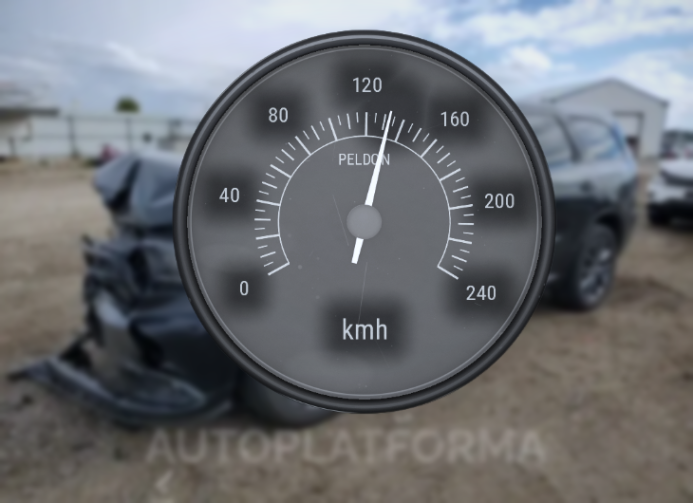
132.5km/h
